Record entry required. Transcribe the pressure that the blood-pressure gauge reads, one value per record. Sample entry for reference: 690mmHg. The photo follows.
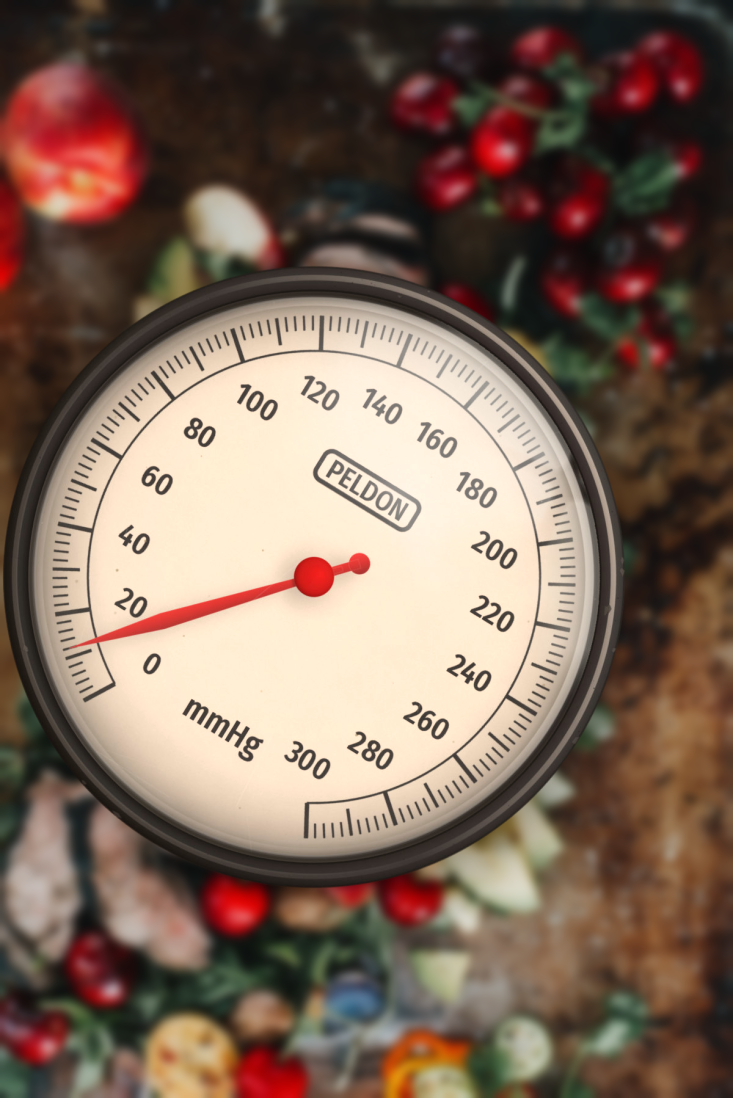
12mmHg
